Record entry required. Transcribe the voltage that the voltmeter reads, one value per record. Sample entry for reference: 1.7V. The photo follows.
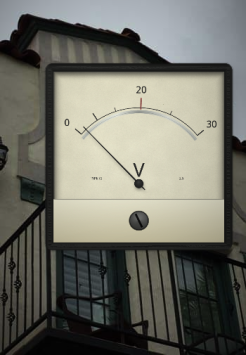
5V
